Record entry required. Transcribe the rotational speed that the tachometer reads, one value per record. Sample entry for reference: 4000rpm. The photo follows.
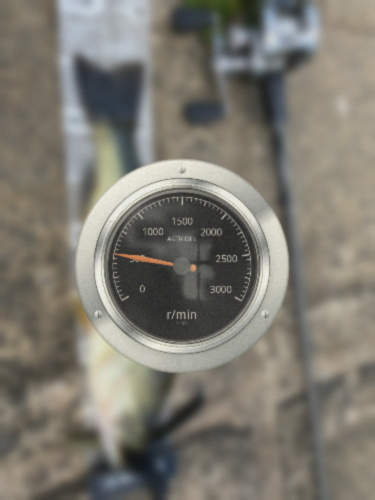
500rpm
